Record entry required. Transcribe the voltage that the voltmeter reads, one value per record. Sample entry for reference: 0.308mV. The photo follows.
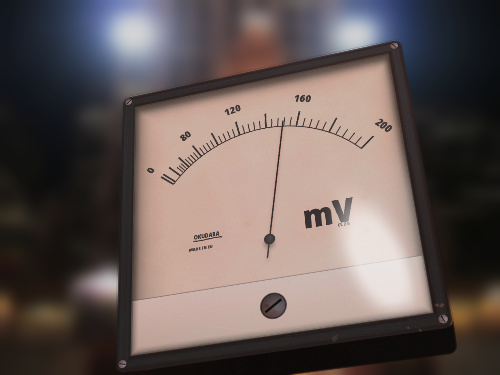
152mV
